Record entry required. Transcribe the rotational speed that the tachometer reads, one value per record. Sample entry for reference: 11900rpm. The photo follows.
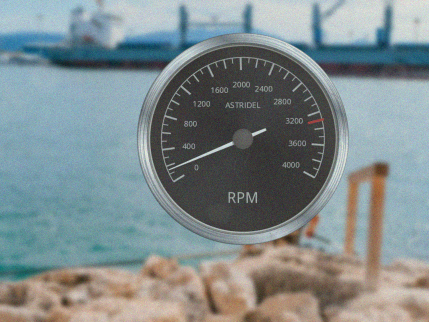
150rpm
